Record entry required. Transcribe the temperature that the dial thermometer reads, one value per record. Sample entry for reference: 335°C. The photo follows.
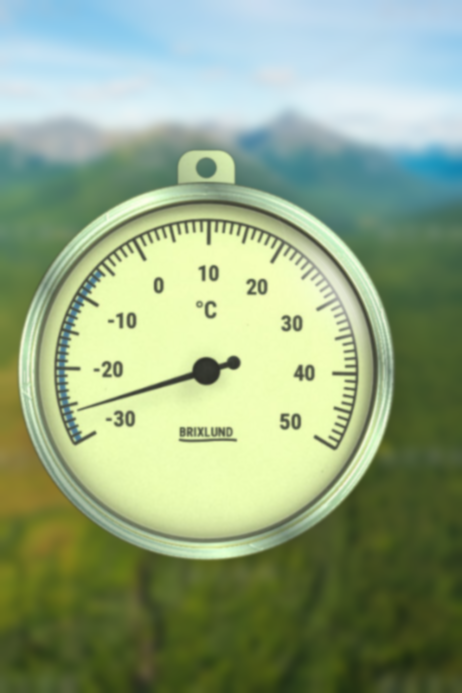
-26°C
